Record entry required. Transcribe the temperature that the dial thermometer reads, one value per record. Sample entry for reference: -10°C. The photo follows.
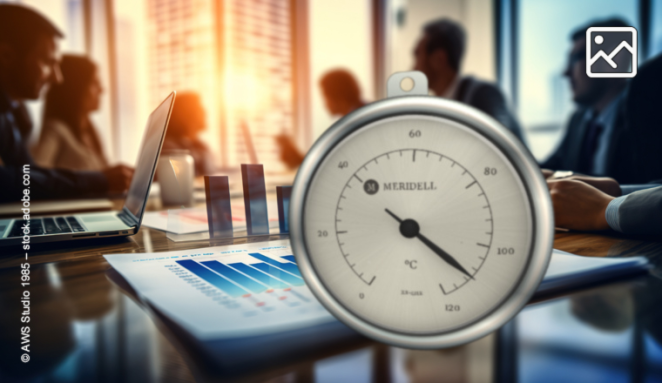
110°C
